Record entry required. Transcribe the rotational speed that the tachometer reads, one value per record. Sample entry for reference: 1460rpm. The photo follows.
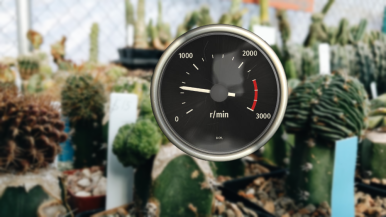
500rpm
